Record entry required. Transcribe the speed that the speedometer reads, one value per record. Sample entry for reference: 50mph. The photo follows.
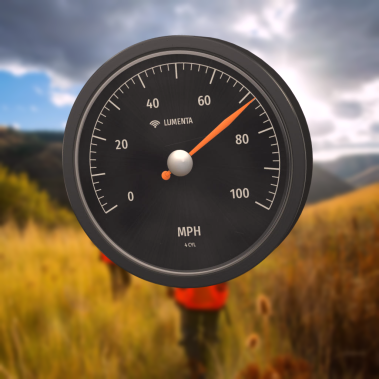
72mph
